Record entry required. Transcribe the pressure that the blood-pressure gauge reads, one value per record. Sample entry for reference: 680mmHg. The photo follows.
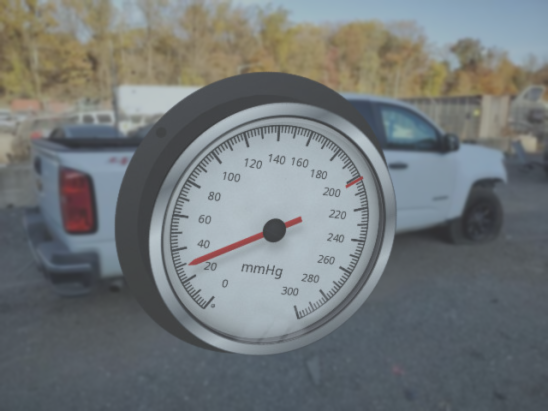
30mmHg
